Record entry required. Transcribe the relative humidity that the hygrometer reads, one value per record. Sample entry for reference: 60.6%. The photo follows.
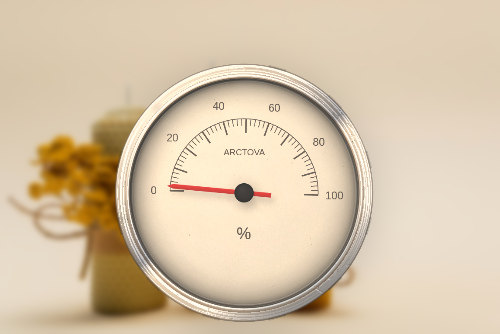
2%
